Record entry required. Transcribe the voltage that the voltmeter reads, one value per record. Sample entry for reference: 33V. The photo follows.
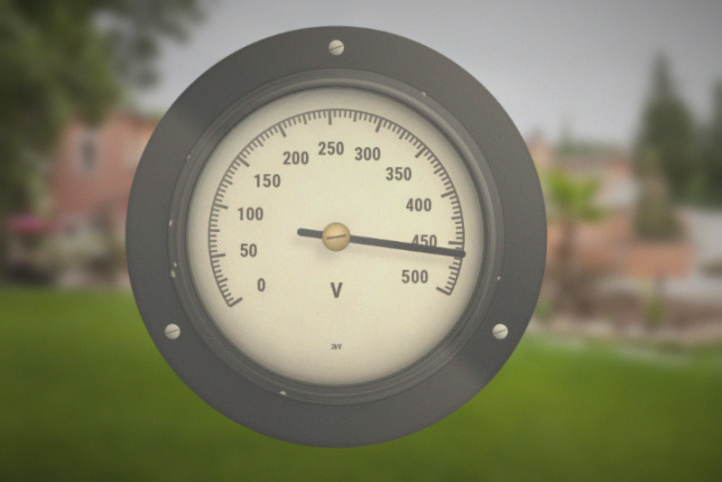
460V
